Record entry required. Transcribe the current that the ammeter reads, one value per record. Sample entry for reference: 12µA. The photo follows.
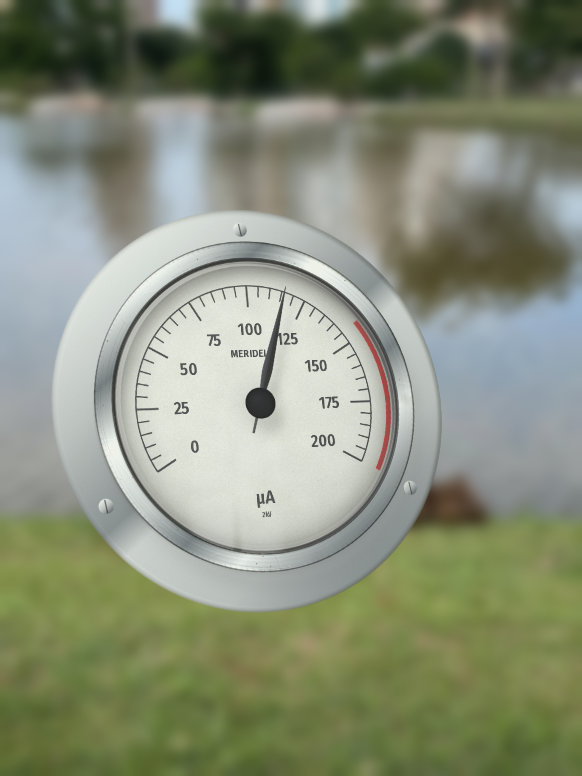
115µA
